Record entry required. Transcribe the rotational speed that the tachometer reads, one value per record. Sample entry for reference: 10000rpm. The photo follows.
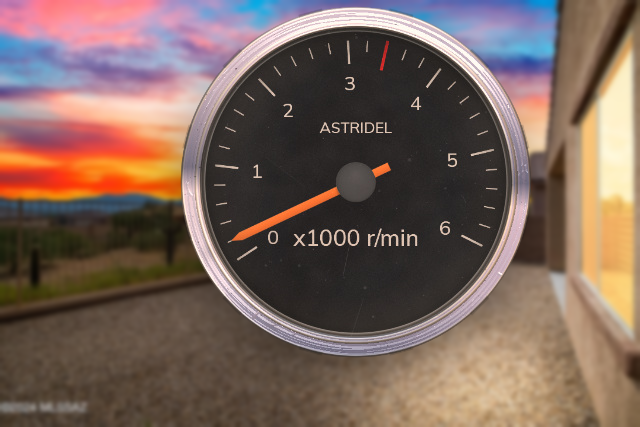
200rpm
